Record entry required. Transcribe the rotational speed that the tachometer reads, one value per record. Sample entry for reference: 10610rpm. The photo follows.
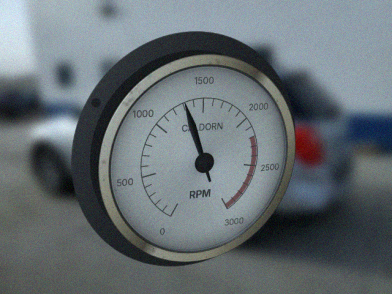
1300rpm
